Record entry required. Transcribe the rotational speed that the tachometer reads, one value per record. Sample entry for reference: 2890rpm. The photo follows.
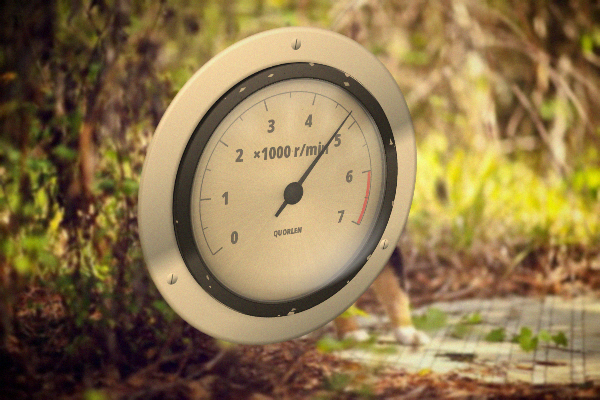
4750rpm
